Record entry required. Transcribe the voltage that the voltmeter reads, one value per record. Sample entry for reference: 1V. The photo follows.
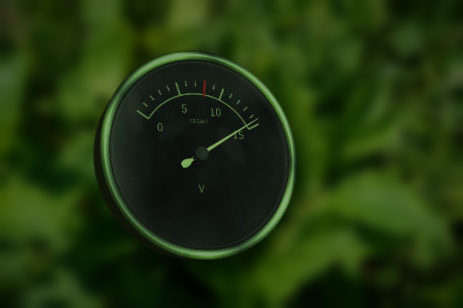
14.5V
